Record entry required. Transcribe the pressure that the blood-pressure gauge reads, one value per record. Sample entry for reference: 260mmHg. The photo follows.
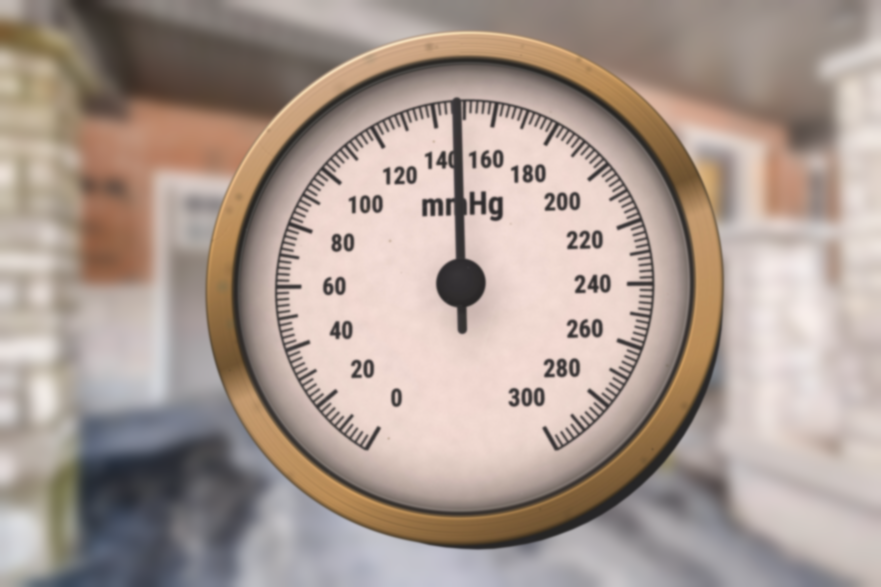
148mmHg
